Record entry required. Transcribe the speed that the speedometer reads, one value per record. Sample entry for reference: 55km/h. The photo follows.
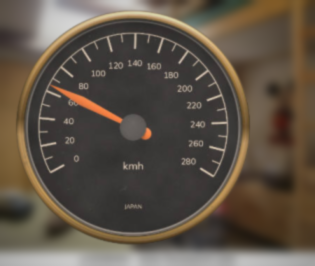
65km/h
